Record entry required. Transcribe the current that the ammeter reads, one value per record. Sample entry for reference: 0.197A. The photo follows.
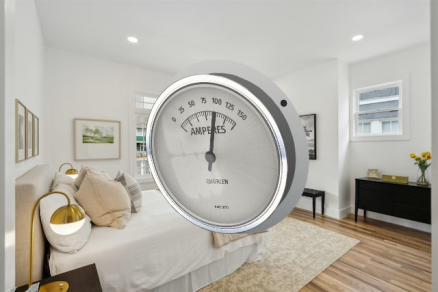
100A
